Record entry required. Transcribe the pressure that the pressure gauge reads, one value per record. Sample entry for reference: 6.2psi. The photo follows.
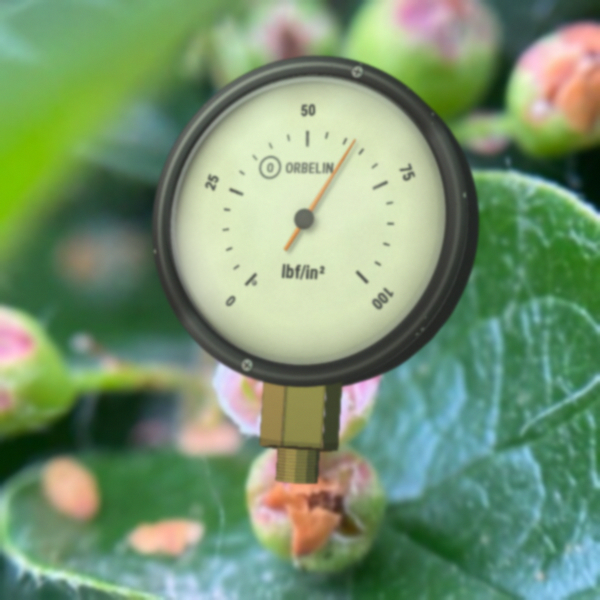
62.5psi
